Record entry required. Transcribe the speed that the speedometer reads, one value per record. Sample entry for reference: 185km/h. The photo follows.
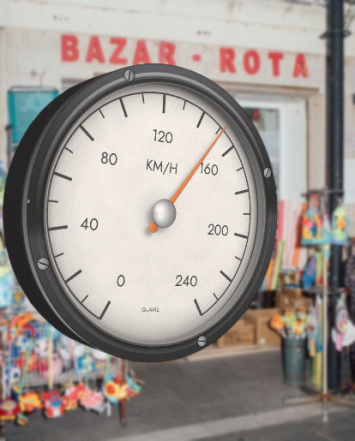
150km/h
